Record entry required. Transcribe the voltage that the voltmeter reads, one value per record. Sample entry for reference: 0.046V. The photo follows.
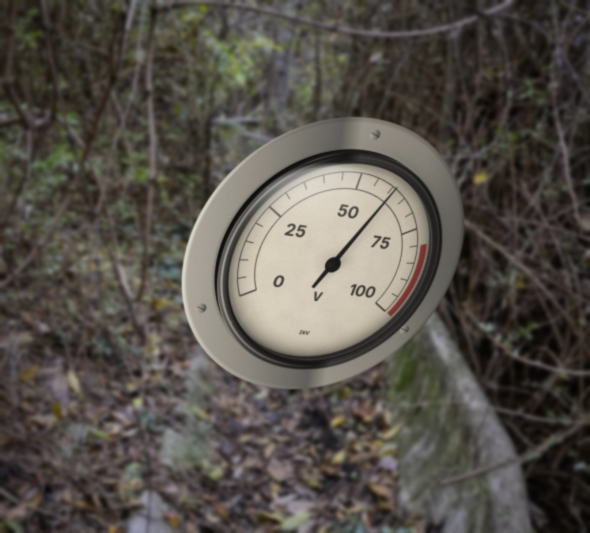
60V
